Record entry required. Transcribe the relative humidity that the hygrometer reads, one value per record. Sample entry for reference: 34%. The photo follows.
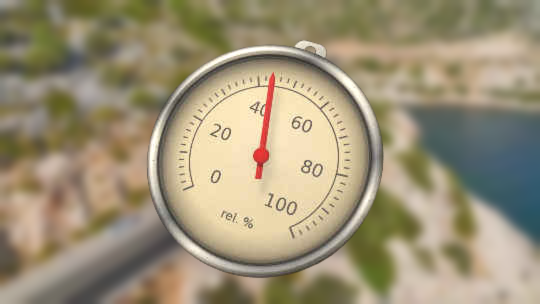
44%
